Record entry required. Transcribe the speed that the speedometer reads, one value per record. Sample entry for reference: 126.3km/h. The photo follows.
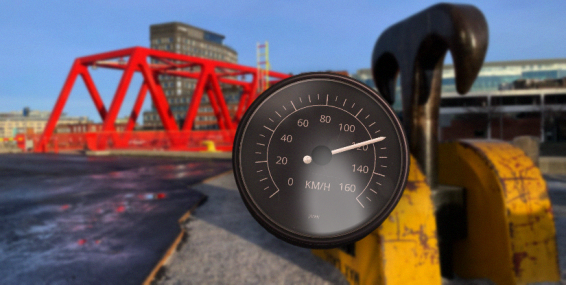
120km/h
